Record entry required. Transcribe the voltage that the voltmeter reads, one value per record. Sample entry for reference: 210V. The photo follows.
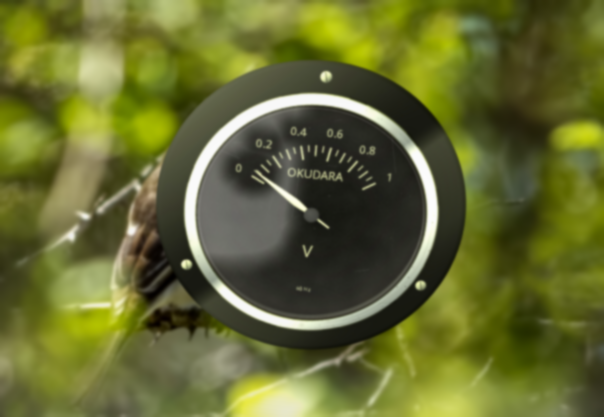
0.05V
